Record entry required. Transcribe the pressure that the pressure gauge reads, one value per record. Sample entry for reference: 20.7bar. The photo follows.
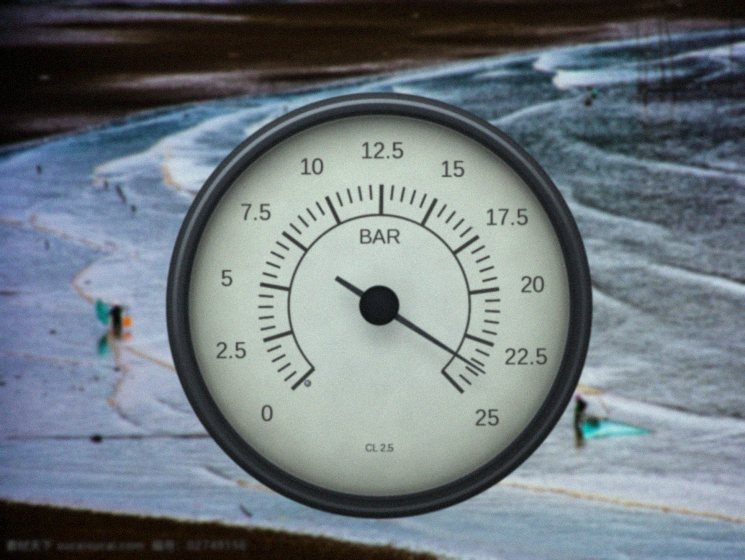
23.75bar
